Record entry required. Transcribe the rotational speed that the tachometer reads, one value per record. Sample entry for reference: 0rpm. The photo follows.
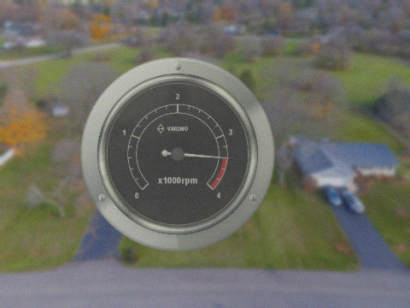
3400rpm
